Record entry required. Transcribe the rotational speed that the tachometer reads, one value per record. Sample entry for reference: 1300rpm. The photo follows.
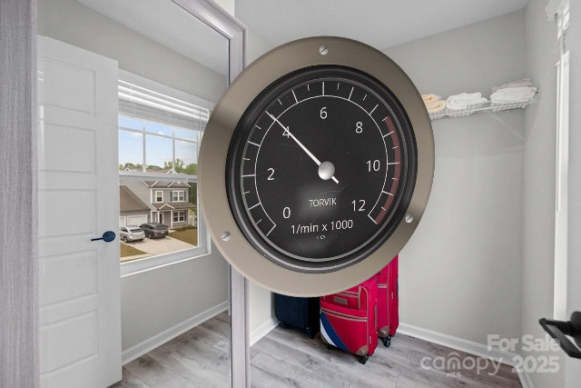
4000rpm
